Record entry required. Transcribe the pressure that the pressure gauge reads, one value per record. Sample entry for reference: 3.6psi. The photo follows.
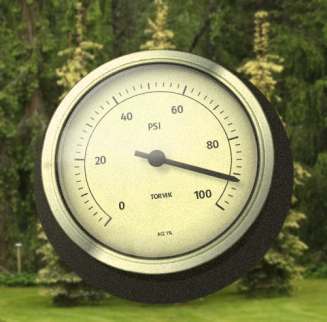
92psi
